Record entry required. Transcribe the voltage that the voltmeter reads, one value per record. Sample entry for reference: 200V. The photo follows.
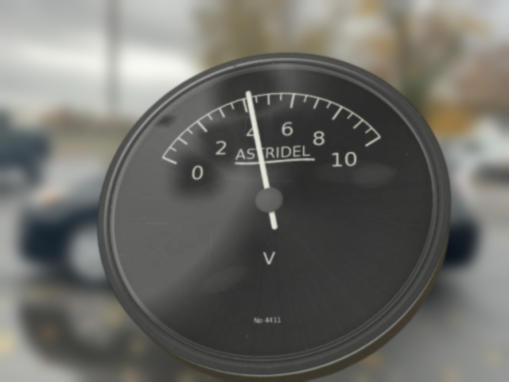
4.25V
